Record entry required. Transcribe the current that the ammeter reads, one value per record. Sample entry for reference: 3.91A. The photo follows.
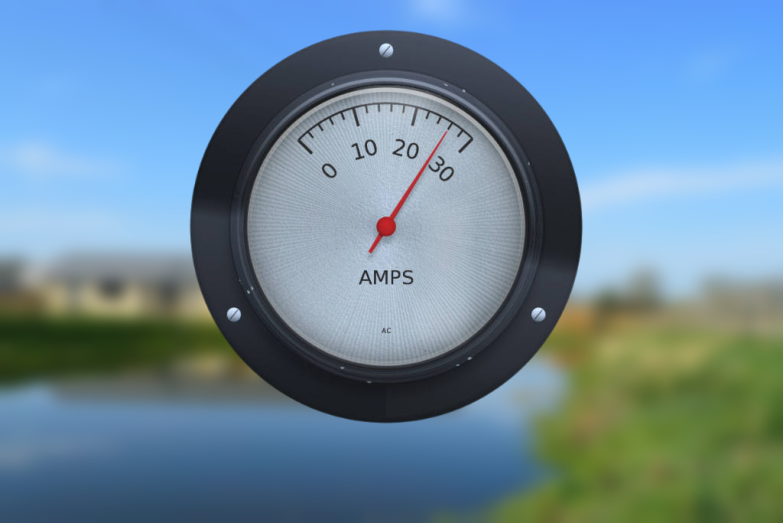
26A
